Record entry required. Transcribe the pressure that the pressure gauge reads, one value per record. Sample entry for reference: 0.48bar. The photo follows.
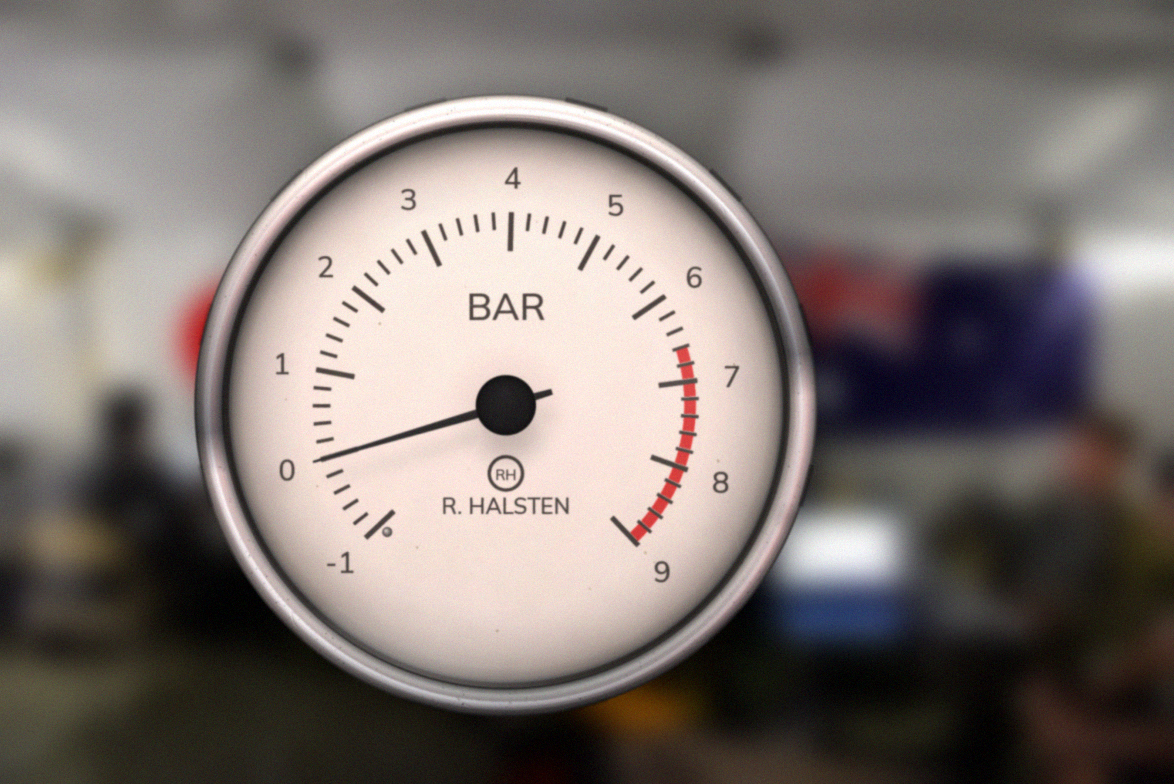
0bar
